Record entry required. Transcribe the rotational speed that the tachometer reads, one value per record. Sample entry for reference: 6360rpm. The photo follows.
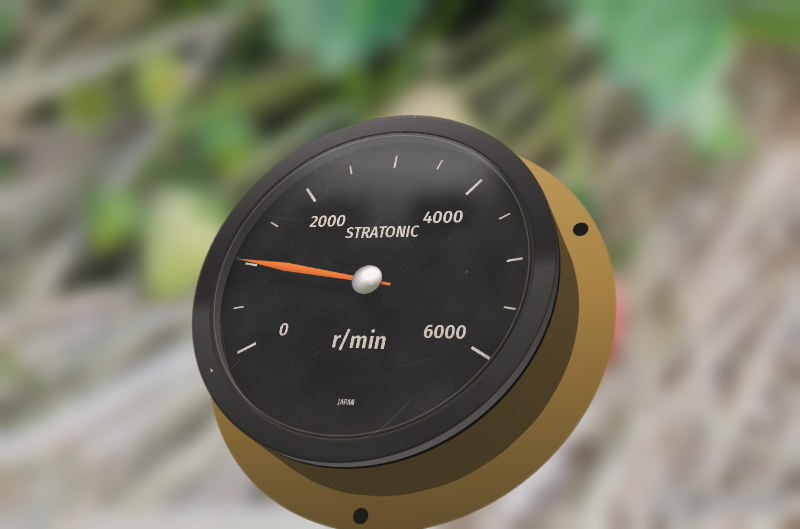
1000rpm
